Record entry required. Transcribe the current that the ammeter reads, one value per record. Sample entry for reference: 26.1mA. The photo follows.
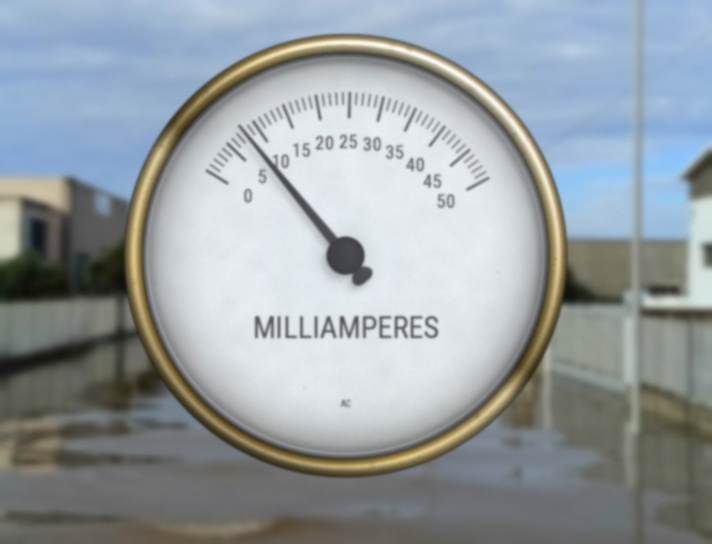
8mA
